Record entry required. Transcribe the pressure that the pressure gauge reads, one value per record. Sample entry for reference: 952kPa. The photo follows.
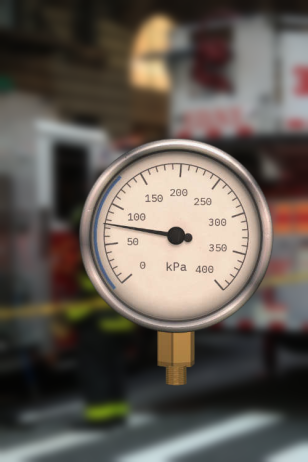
75kPa
